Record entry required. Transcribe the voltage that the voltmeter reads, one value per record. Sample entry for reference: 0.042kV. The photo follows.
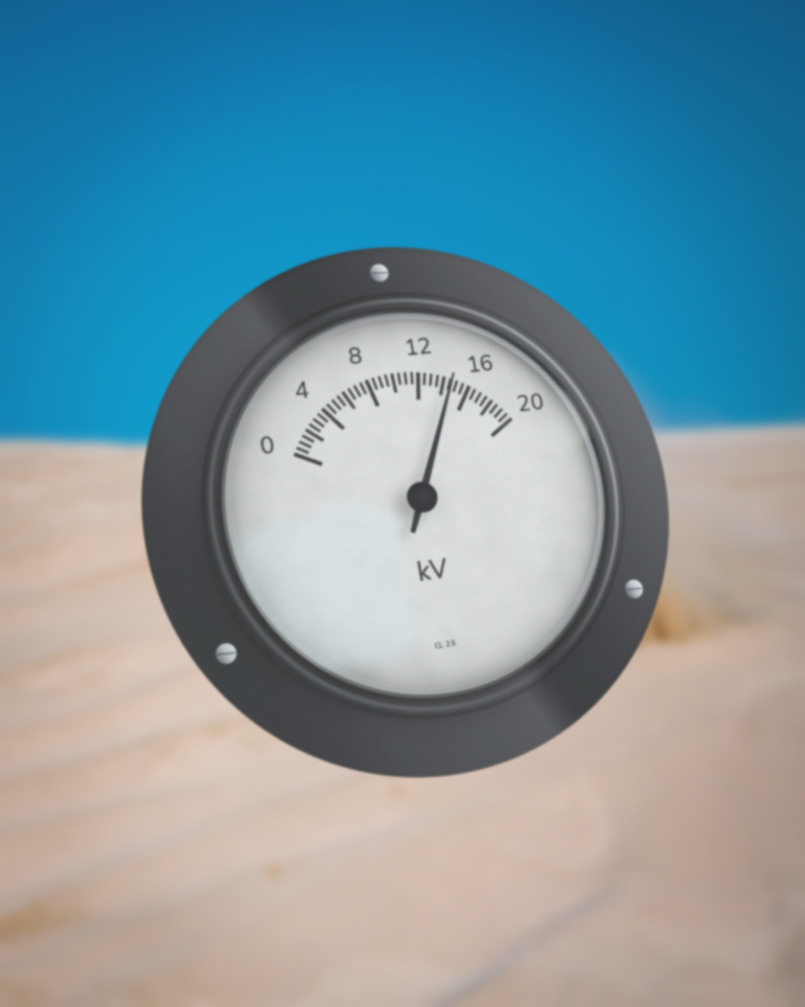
14.5kV
